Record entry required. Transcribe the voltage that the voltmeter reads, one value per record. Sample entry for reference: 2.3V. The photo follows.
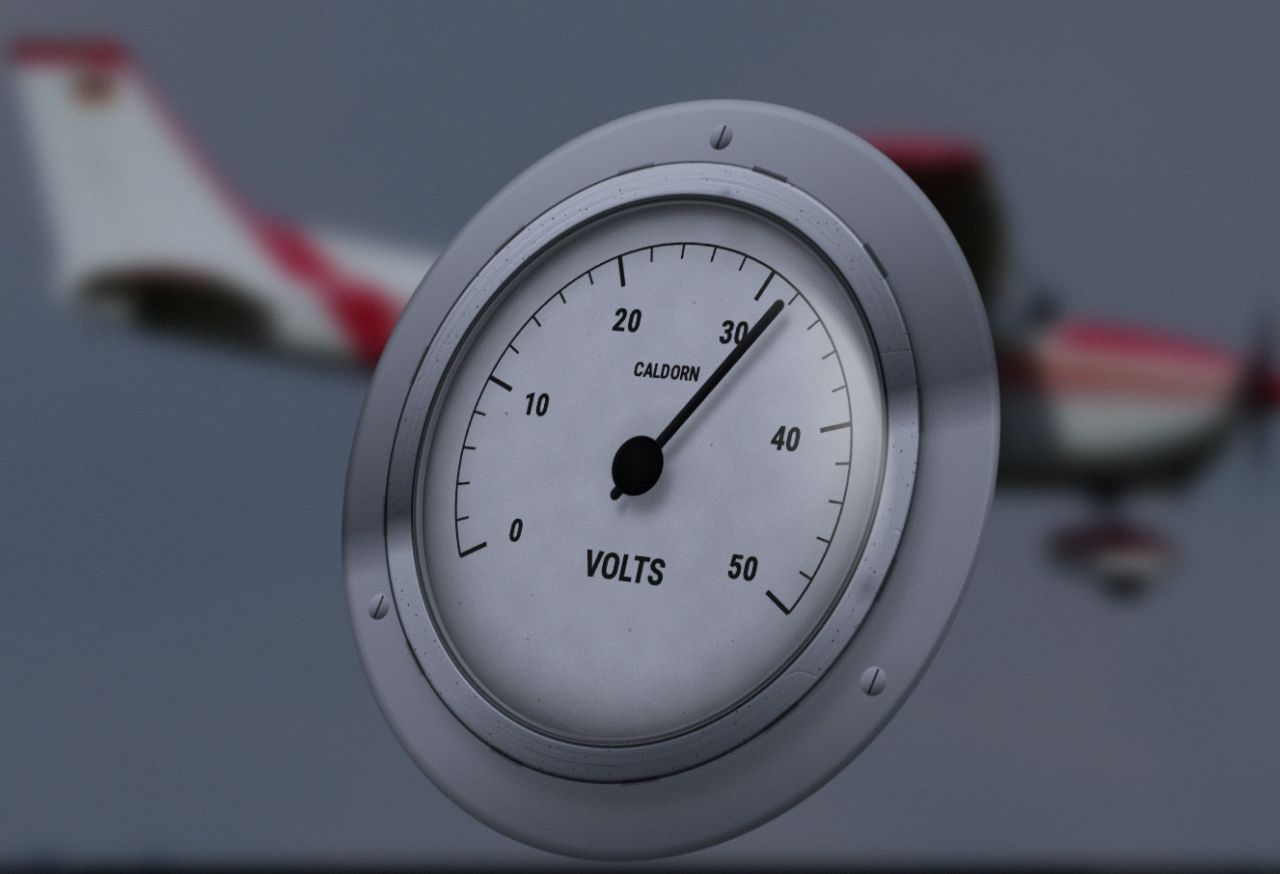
32V
